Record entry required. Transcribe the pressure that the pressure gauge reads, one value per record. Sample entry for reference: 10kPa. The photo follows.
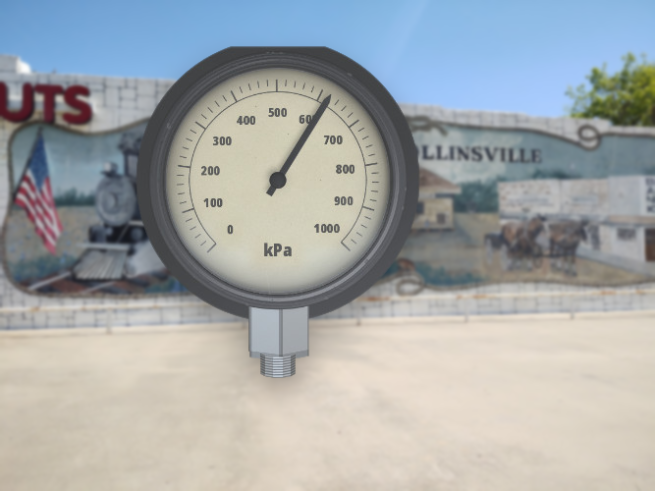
620kPa
